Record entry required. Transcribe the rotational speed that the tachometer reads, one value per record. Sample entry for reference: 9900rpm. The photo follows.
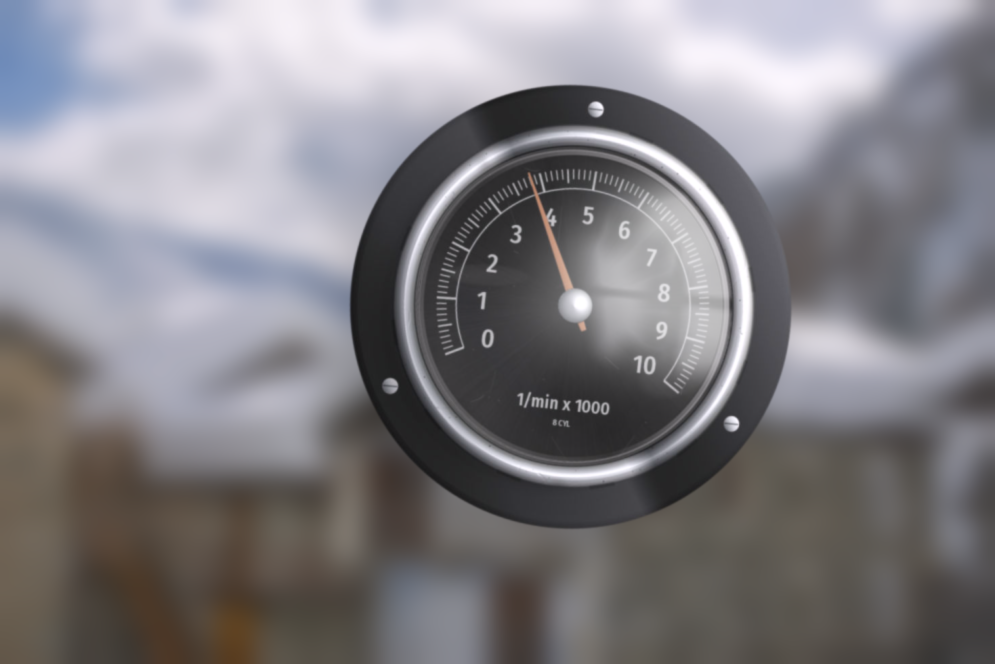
3800rpm
